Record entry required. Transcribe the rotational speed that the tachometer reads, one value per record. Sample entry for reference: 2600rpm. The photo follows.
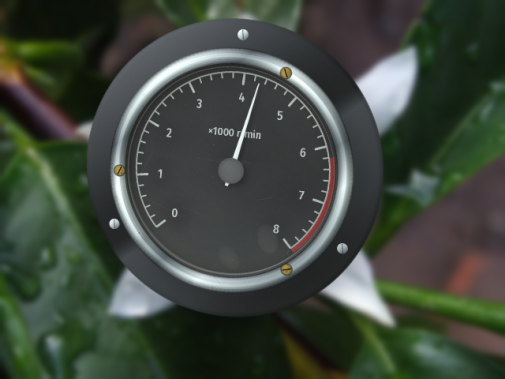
4300rpm
